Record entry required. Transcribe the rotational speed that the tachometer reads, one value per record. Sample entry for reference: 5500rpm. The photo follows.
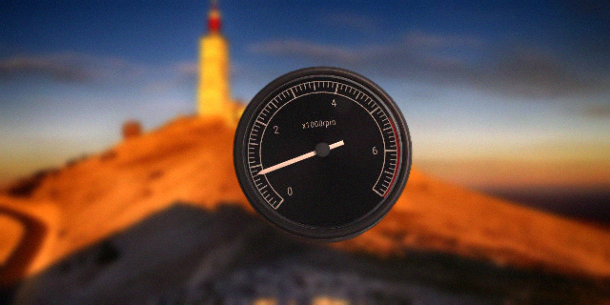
800rpm
